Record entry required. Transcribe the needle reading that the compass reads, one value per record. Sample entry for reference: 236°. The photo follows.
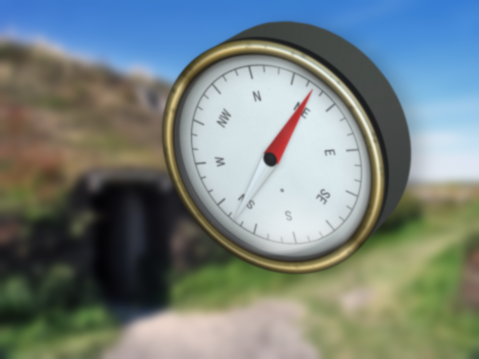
45°
